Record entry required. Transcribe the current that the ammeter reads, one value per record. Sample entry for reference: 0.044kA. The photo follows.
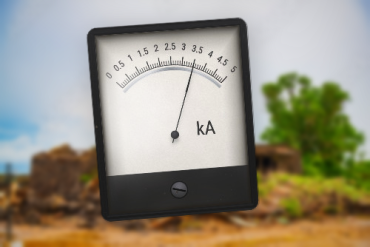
3.5kA
